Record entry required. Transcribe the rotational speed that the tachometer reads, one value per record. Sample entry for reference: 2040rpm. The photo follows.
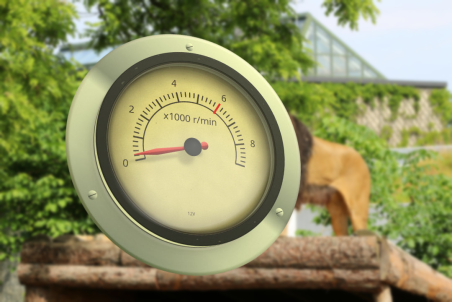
200rpm
